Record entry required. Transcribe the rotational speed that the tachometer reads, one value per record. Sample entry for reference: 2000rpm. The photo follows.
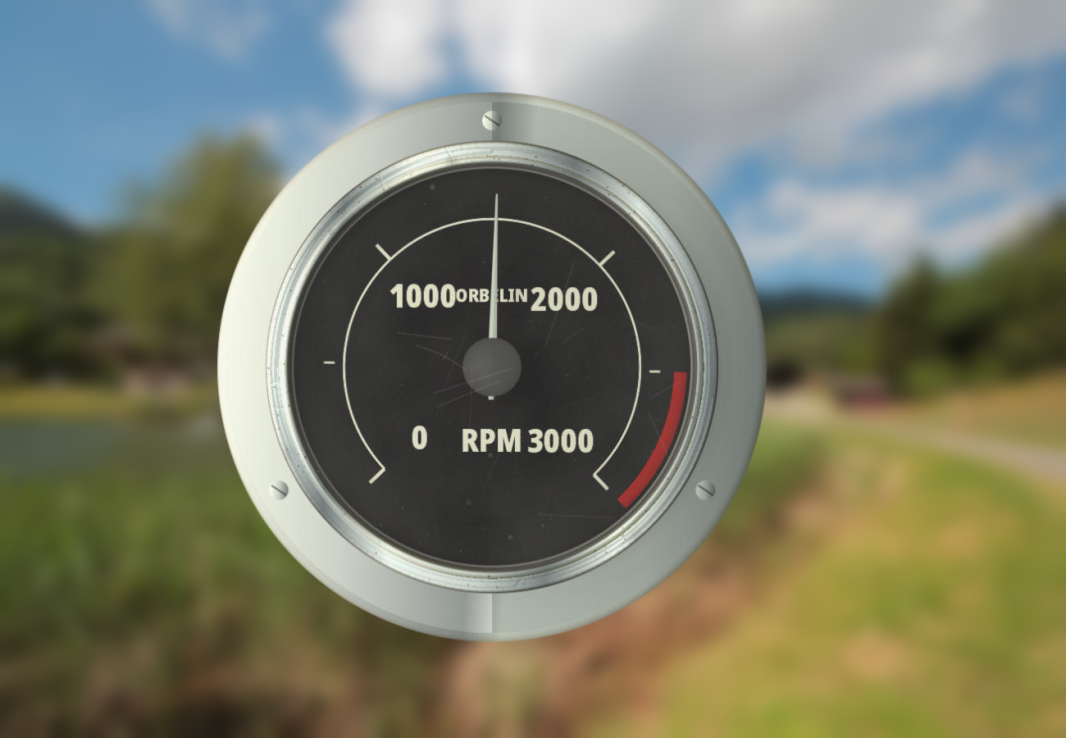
1500rpm
